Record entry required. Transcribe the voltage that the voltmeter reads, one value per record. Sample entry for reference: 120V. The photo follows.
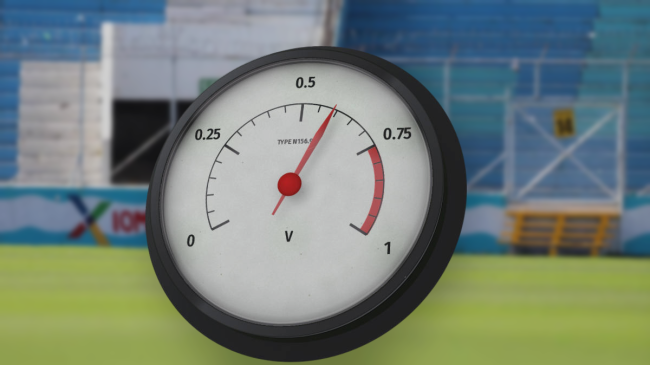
0.6V
